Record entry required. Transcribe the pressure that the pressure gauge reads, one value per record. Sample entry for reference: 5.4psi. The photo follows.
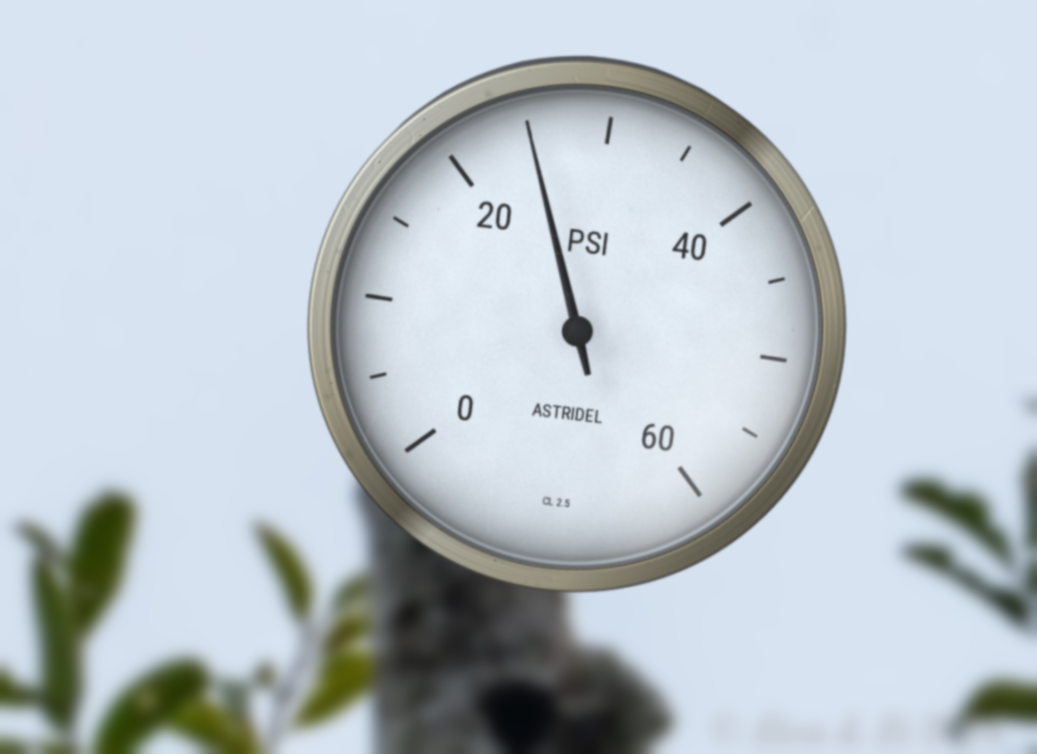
25psi
